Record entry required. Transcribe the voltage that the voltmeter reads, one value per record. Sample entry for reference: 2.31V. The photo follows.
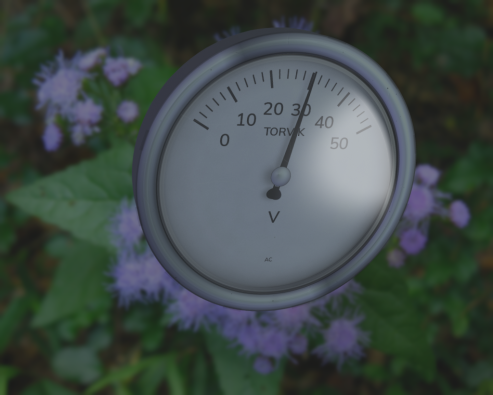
30V
